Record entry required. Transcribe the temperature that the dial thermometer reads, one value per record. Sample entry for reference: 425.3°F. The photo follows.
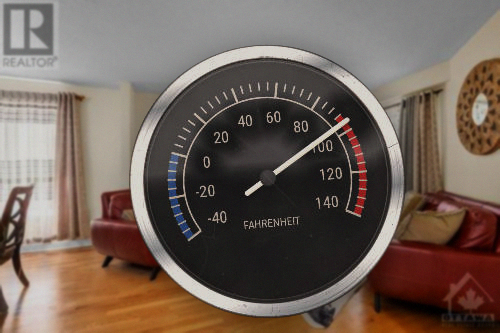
96°F
